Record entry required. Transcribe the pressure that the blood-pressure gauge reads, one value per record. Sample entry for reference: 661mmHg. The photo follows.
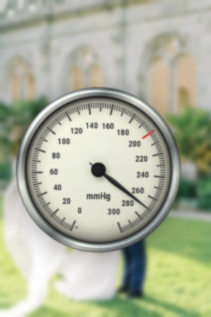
270mmHg
